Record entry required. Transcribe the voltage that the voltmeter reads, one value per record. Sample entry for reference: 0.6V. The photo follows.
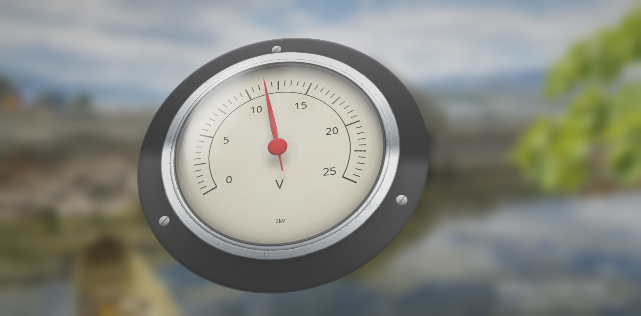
11.5V
